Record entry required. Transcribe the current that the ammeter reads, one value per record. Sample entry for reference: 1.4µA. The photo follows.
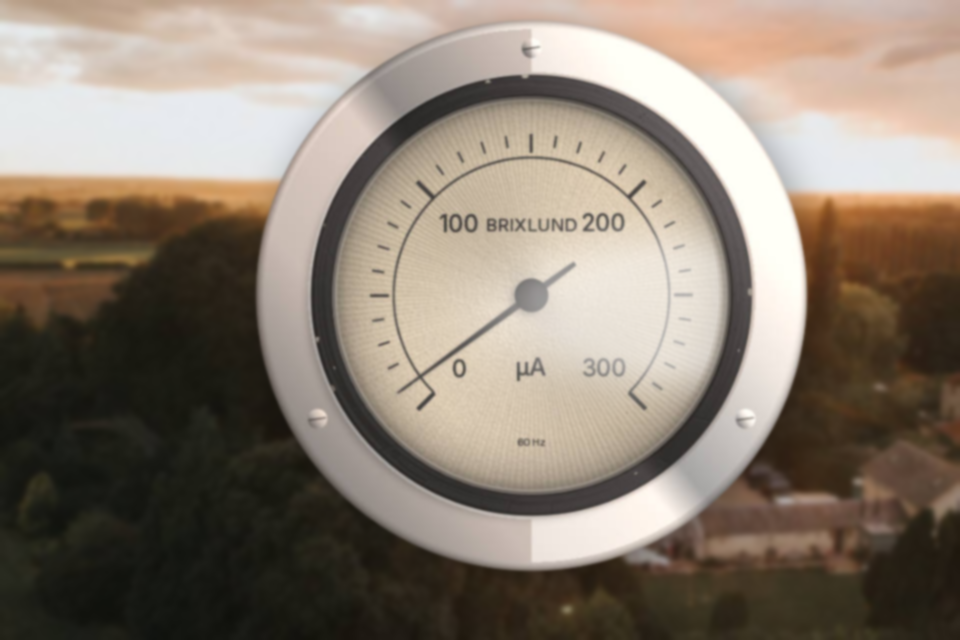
10µA
